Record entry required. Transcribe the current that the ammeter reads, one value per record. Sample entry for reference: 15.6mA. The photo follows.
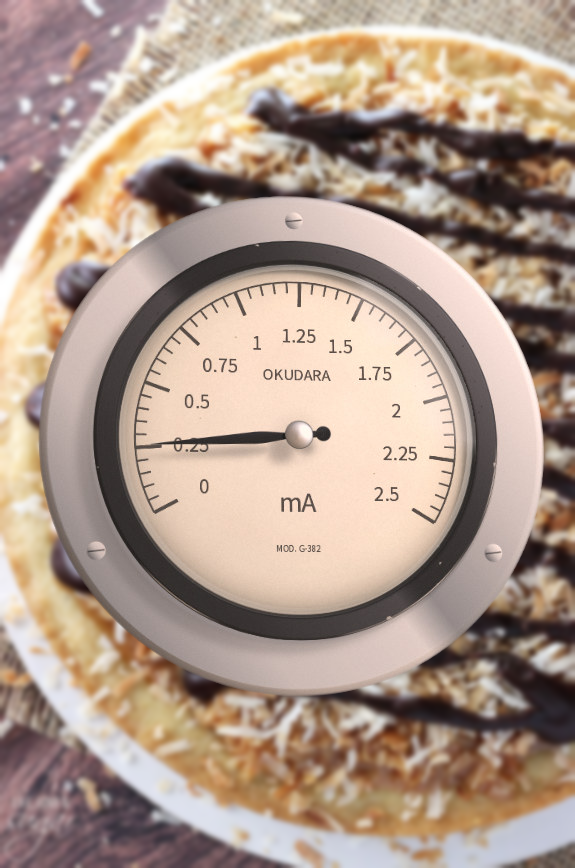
0.25mA
